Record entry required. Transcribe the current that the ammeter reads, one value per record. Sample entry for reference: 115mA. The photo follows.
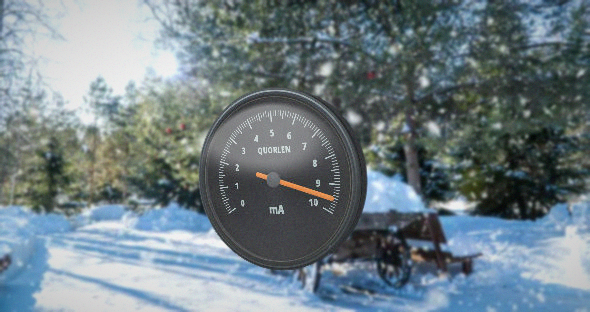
9.5mA
